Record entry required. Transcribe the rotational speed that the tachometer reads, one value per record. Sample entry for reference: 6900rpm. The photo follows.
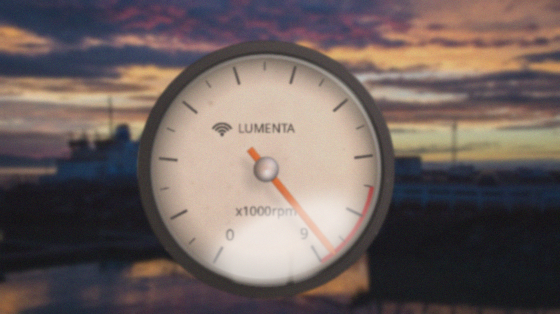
8750rpm
